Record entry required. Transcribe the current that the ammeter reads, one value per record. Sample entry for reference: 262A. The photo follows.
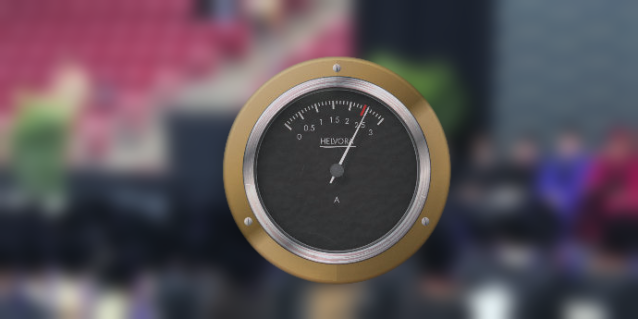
2.5A
